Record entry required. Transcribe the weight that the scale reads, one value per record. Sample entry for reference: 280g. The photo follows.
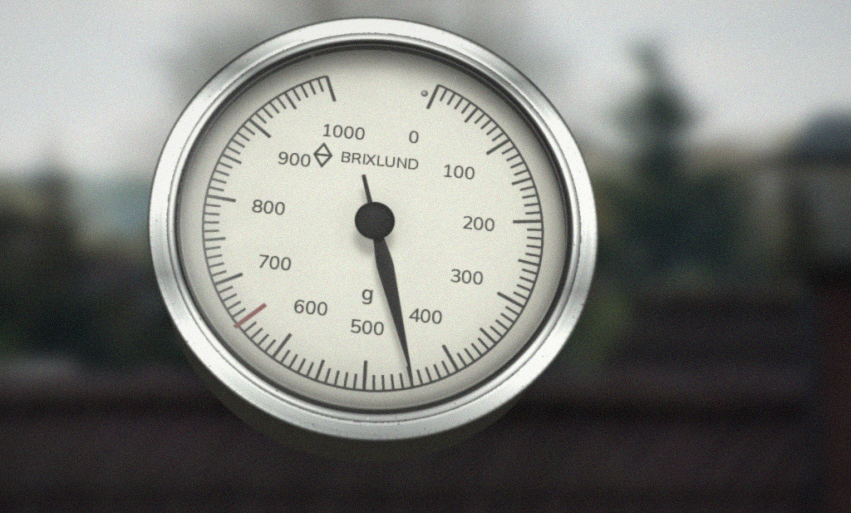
450g
